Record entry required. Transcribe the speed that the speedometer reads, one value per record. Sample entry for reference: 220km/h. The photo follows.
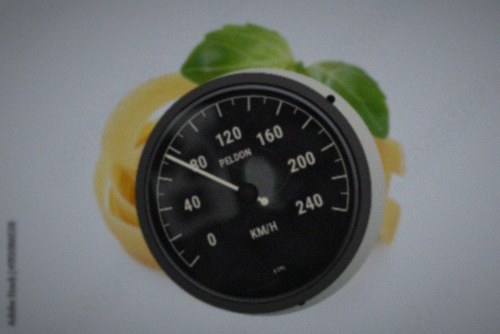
75km/h
